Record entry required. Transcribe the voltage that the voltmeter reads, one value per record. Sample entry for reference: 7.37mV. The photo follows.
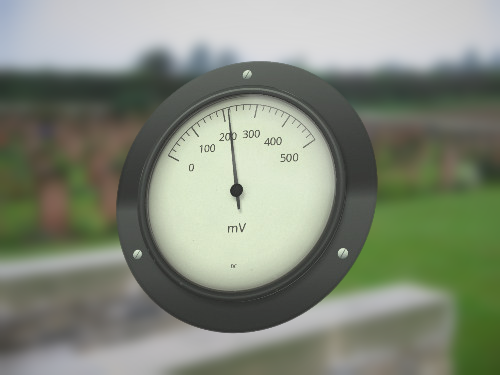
220mV
